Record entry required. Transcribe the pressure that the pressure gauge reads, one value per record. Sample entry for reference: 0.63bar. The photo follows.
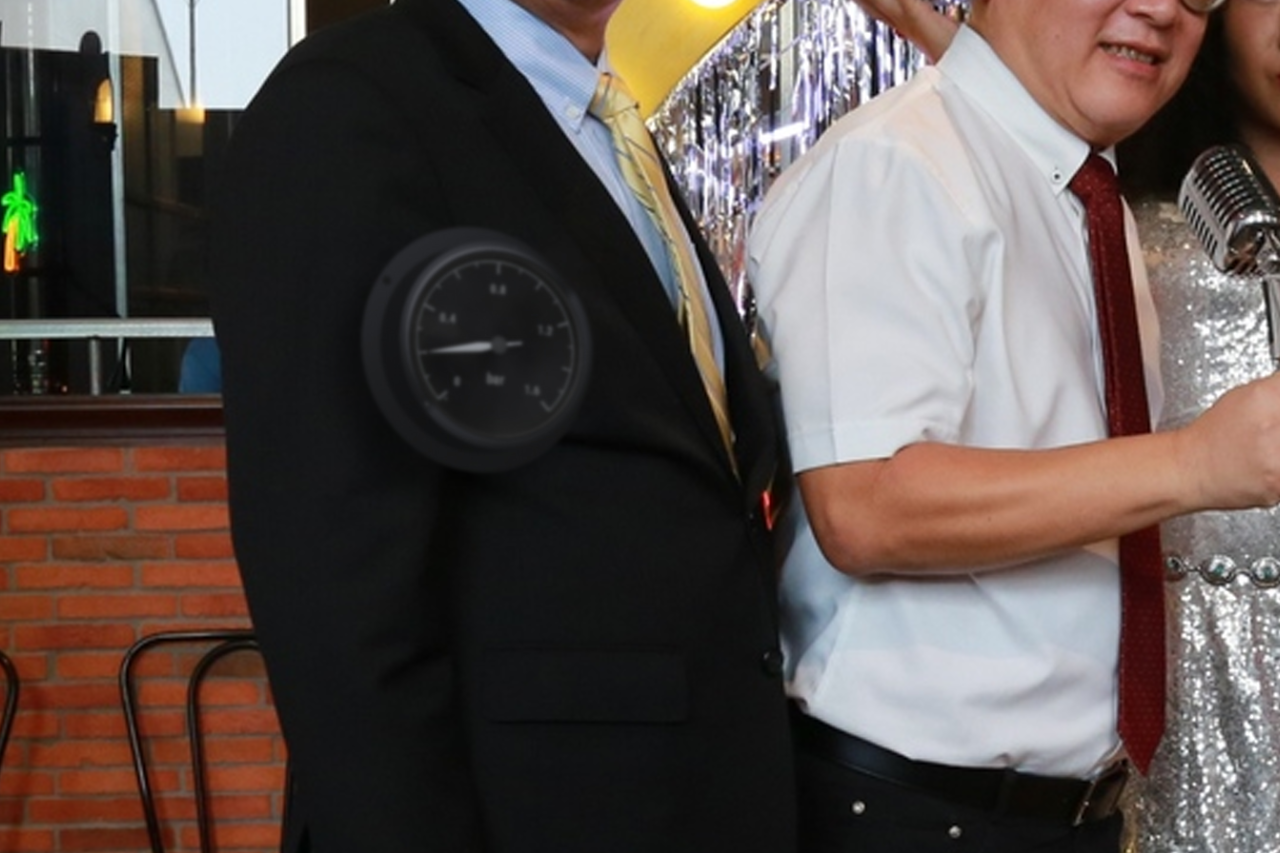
0.2bar
